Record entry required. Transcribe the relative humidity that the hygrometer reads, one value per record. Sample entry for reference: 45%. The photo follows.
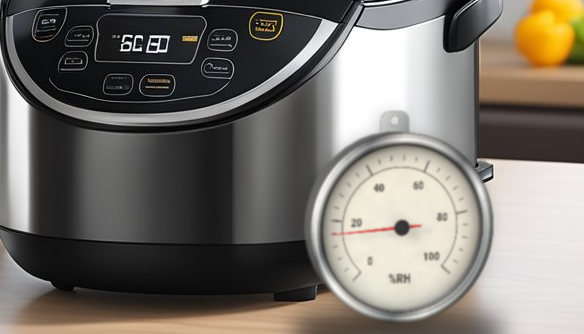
16%
